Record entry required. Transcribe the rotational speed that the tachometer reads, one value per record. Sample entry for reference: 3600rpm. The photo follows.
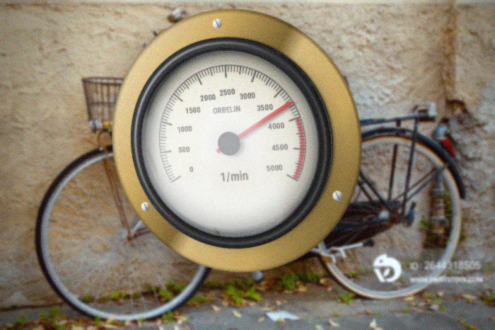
3750rpm
